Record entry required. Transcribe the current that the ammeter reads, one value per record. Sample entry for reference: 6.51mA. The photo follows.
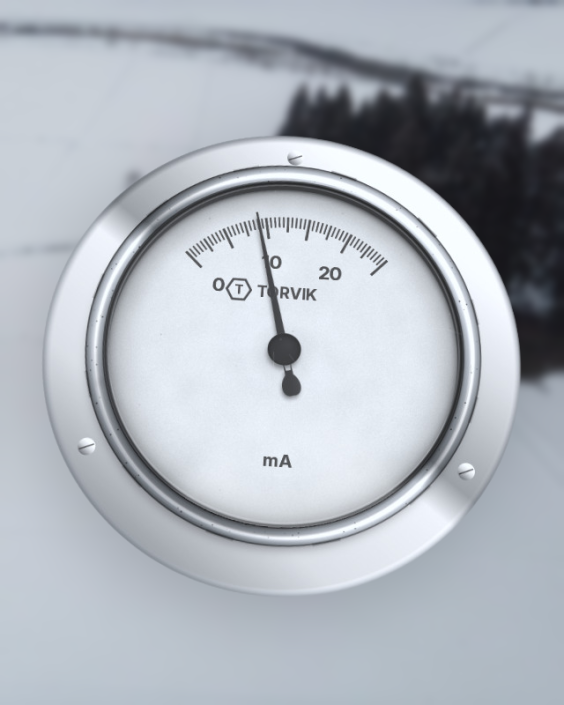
9mA
